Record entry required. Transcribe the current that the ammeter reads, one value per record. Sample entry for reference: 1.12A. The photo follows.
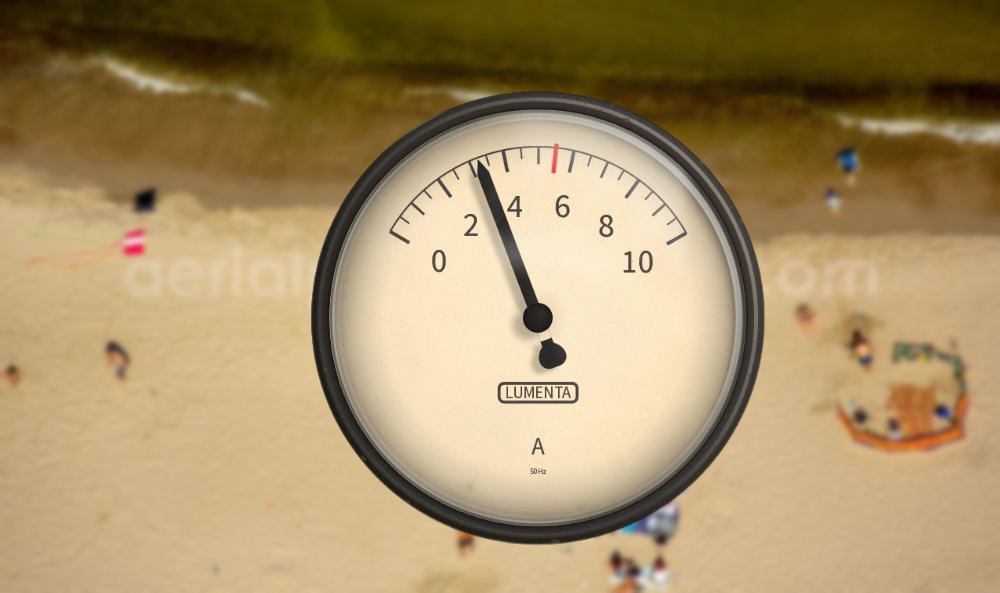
3.25A
